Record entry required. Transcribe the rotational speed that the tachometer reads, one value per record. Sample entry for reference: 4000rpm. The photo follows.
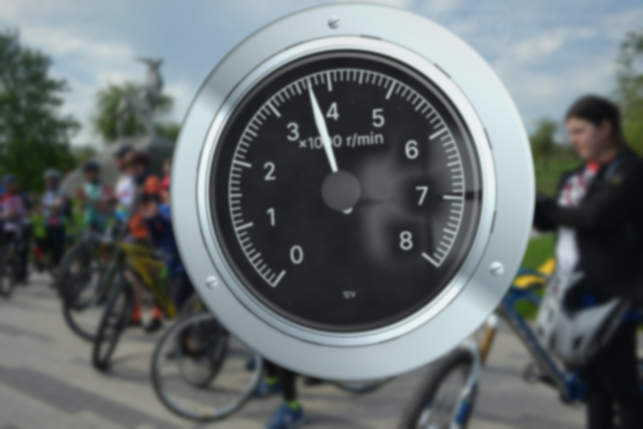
3700rpm
